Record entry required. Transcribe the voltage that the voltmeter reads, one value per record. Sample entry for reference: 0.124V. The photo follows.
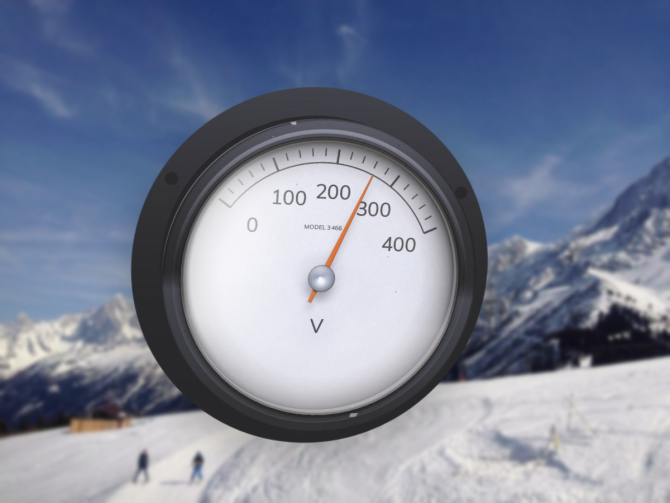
260V
